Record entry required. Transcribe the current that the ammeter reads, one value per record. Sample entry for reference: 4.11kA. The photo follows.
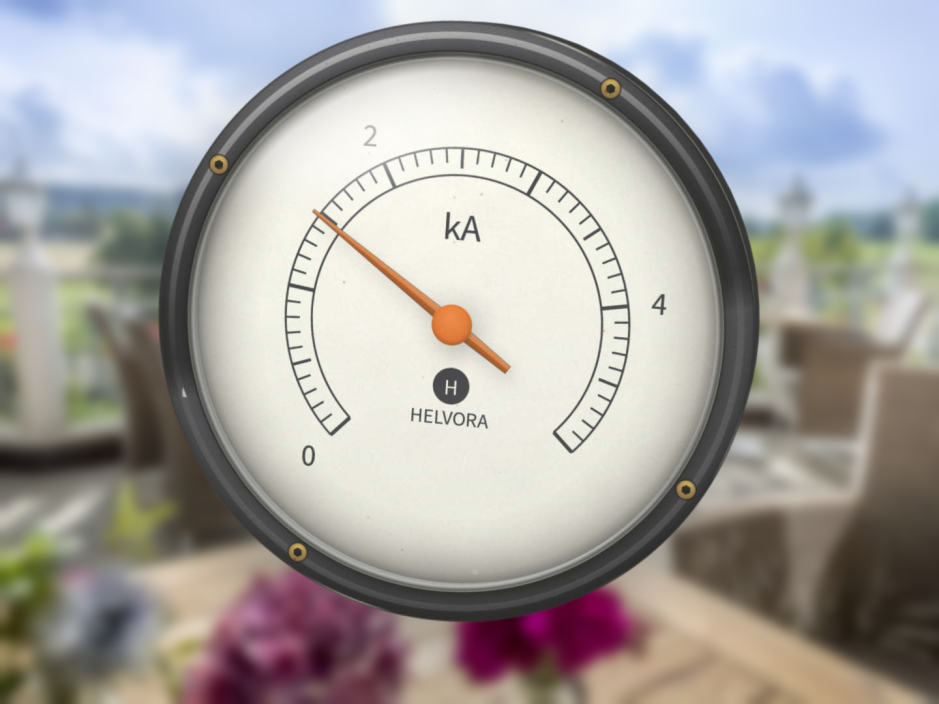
1.5kA
